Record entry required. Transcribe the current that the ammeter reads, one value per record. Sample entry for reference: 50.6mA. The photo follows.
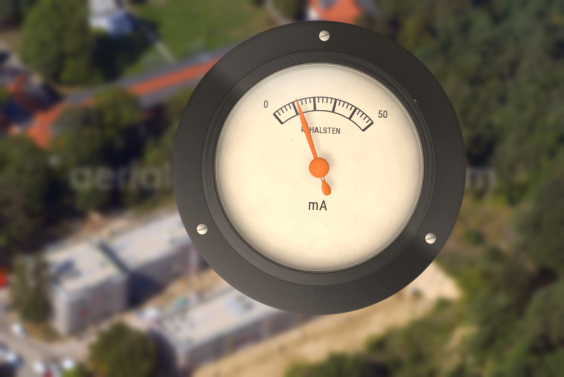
12mA
